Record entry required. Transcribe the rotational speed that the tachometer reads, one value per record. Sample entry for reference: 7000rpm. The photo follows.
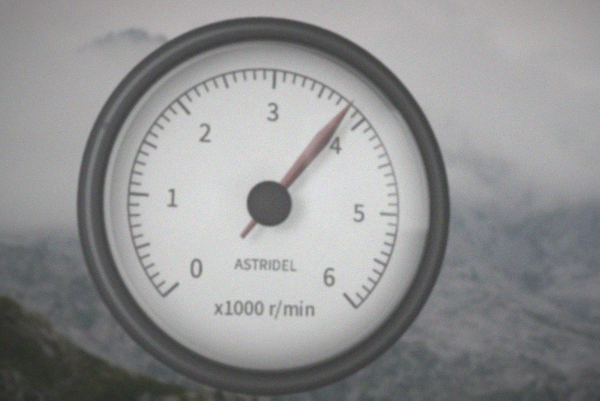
3800rpm
